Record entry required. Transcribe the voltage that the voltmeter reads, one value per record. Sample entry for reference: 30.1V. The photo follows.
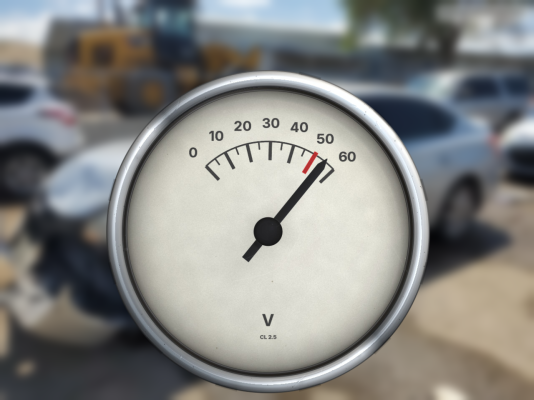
55V
